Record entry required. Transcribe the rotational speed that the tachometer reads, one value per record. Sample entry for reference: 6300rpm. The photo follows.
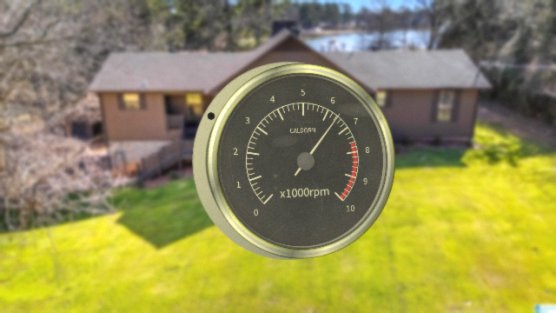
6400rpm
